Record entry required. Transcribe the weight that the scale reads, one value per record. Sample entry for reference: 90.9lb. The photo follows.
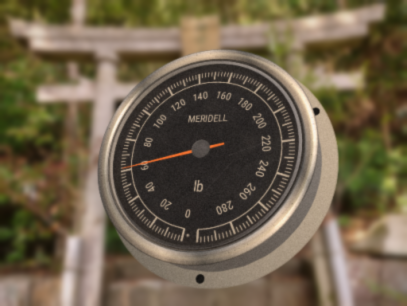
60lb
